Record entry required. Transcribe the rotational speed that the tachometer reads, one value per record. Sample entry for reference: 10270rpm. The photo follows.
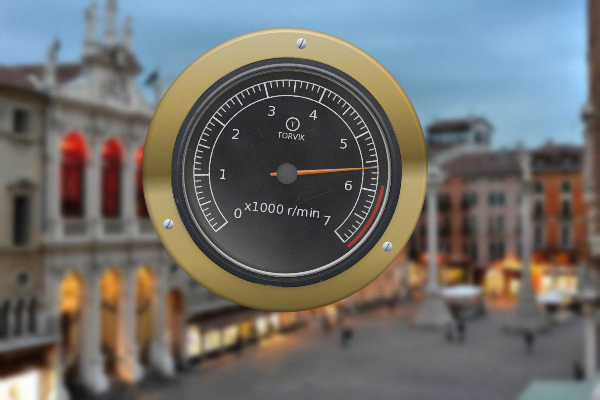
5600rpm
